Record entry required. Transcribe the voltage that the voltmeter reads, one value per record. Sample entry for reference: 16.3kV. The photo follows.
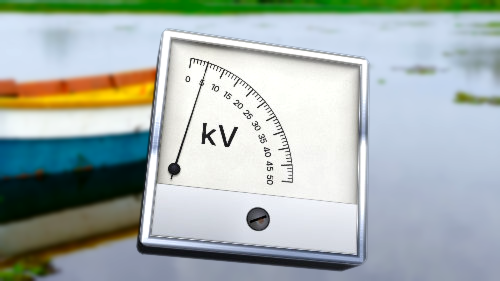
5kV
